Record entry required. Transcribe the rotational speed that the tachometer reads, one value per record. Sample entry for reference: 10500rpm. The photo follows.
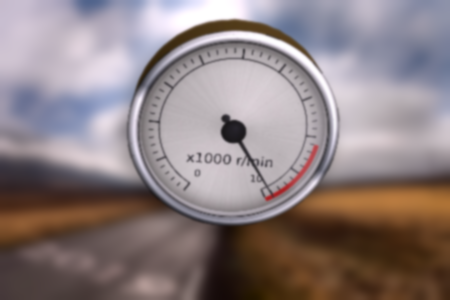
9800rpm
